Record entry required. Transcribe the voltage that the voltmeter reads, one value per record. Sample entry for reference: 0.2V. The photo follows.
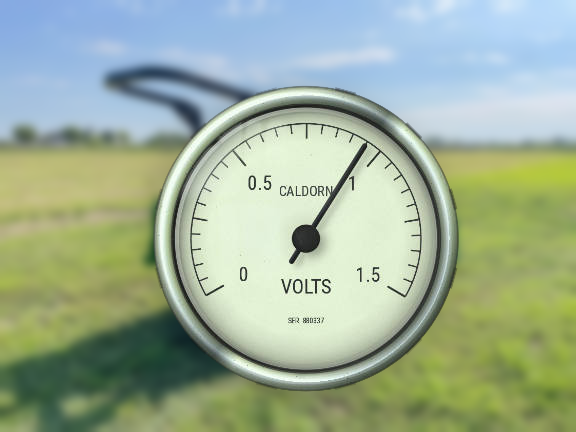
0.95V
